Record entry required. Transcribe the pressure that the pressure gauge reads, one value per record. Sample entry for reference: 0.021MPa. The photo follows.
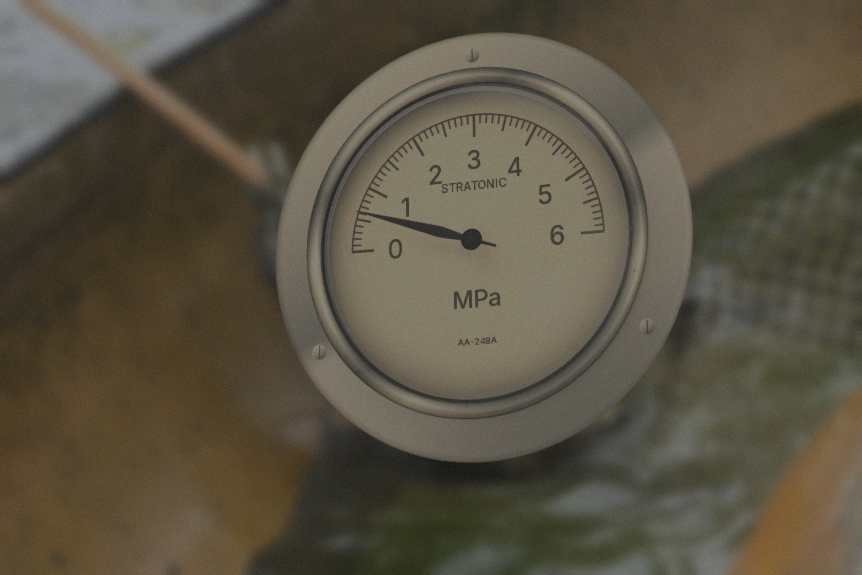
0.6MPa
